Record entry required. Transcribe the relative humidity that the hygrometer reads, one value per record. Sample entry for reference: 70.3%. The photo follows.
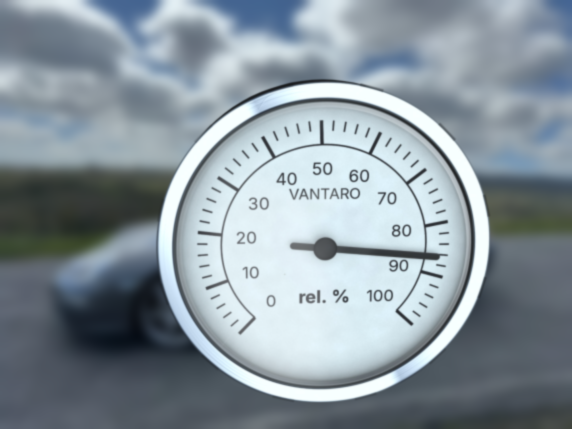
86%
